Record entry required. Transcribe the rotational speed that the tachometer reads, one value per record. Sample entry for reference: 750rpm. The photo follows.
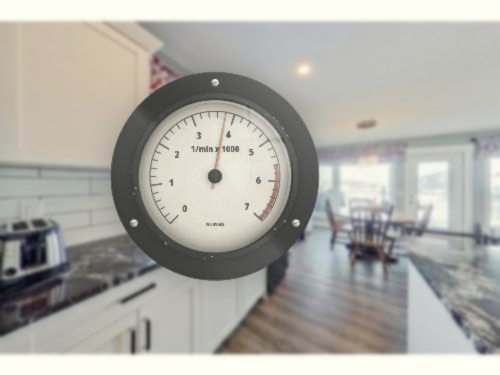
3800rpm
